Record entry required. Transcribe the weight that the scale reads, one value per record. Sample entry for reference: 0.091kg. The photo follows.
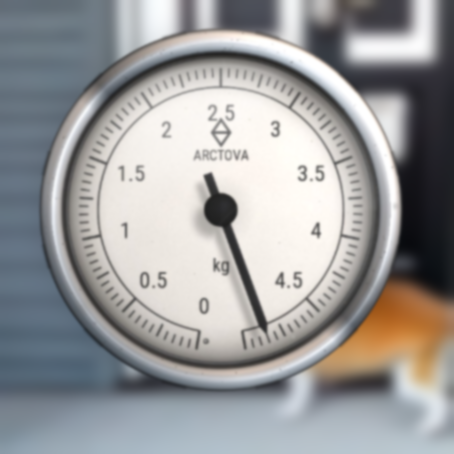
4.85kg
